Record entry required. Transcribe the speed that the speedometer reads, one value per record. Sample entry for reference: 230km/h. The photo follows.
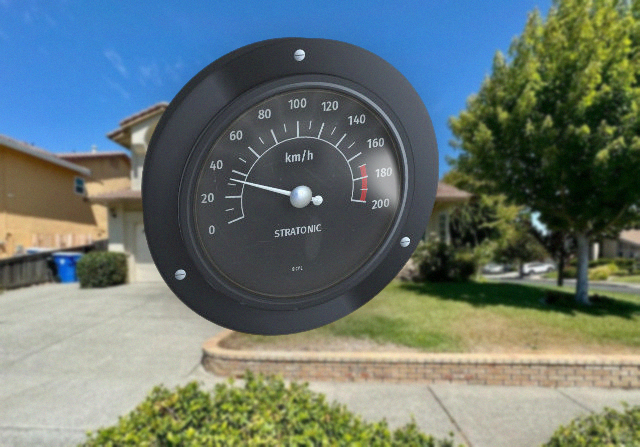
35km/h
